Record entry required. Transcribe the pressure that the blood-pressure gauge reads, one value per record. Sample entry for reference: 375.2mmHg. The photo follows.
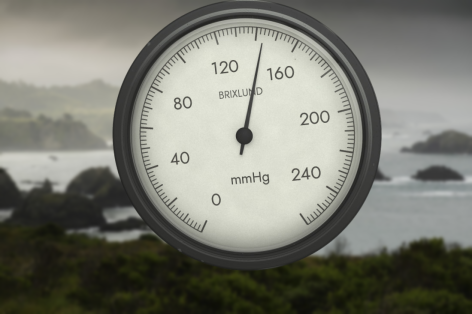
144mmHg
